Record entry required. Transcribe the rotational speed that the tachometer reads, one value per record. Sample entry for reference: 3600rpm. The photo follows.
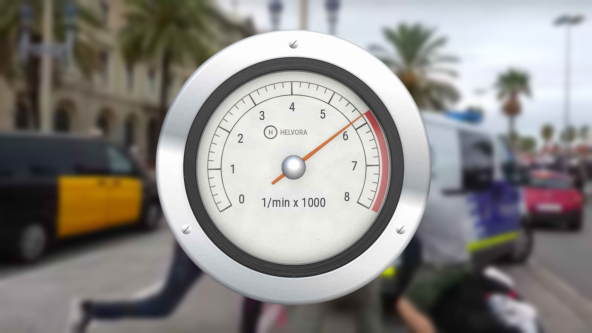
5800rpm
